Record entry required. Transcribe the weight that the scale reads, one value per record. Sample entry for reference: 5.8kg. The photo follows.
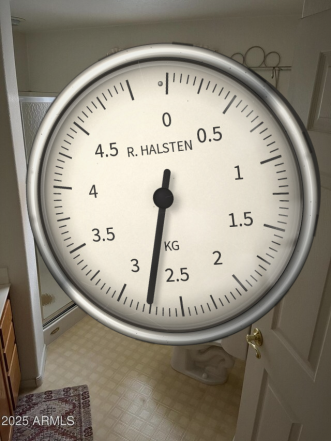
2.75kg
